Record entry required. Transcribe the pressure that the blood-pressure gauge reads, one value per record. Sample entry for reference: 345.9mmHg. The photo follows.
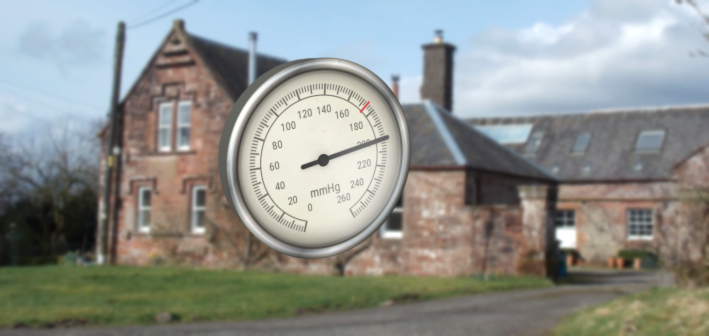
200mmHg
